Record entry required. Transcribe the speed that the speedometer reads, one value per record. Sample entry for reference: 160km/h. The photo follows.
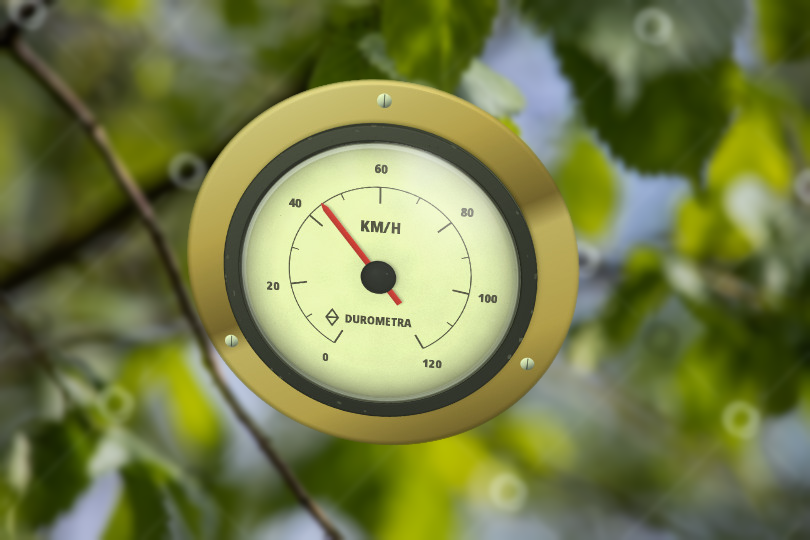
45km/h
